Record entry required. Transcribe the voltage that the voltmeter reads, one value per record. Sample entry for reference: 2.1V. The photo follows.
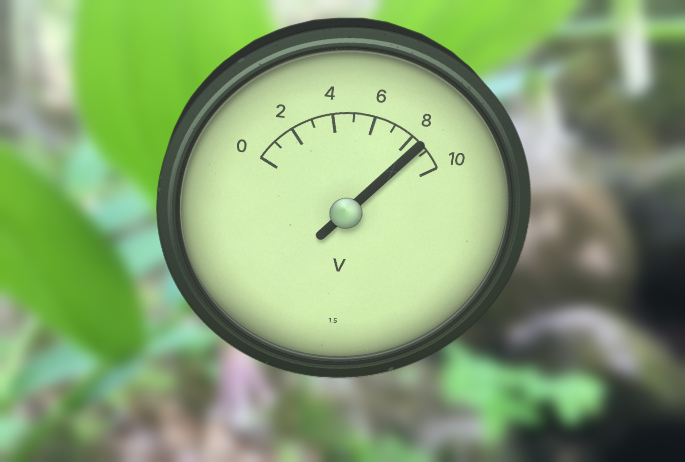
8.5V
